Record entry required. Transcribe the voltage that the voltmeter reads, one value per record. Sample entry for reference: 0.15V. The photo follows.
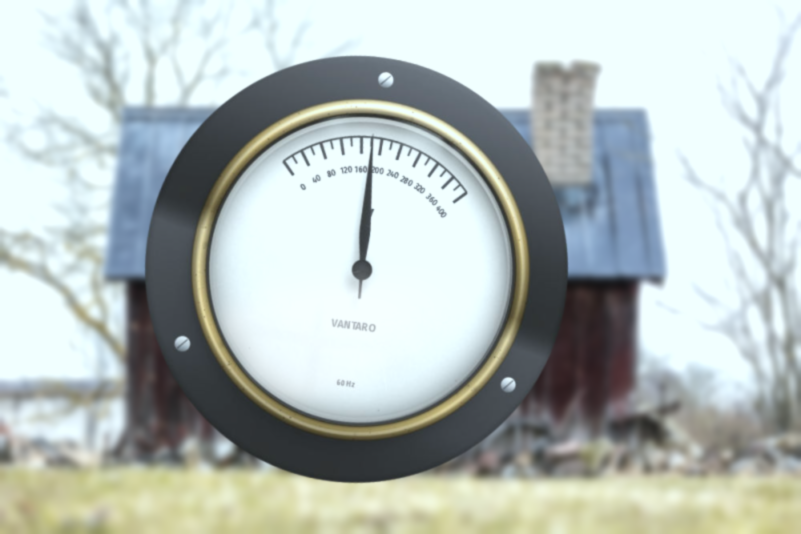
180V
